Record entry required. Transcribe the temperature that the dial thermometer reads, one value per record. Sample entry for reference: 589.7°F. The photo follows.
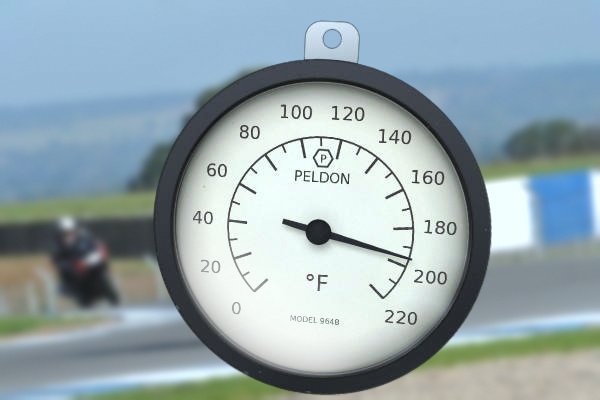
195°F
